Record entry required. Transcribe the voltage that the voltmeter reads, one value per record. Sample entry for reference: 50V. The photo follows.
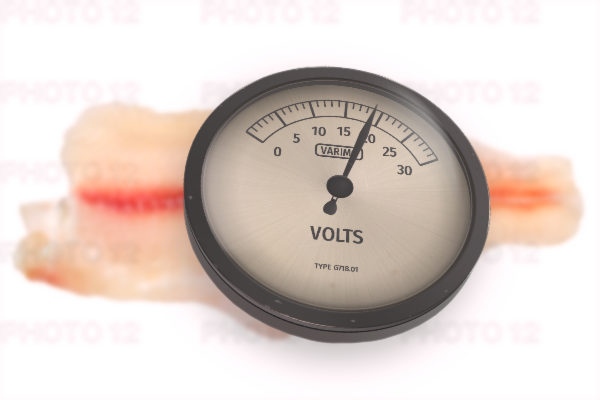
19V
